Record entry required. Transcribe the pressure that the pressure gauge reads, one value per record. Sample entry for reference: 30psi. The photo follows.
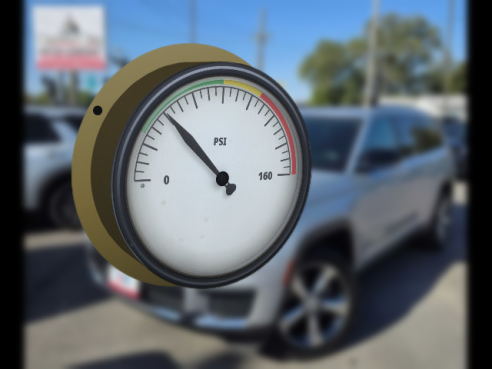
40psi
